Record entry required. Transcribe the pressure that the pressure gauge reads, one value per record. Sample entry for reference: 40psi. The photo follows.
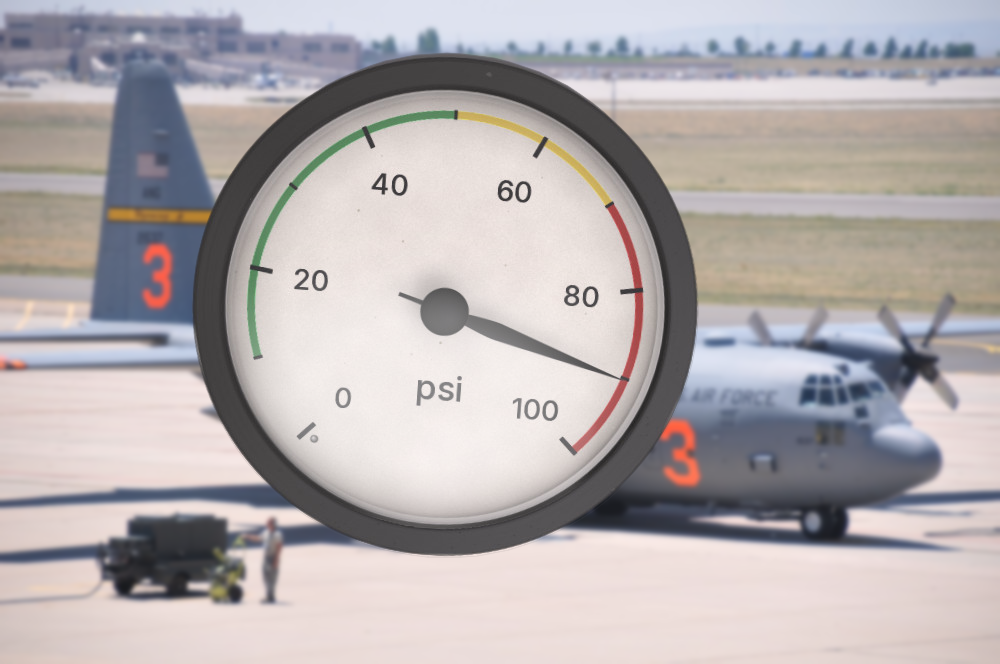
90psi
